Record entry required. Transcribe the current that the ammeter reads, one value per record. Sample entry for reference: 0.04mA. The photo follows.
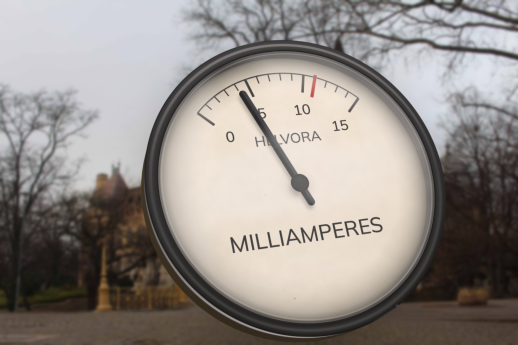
4mA
